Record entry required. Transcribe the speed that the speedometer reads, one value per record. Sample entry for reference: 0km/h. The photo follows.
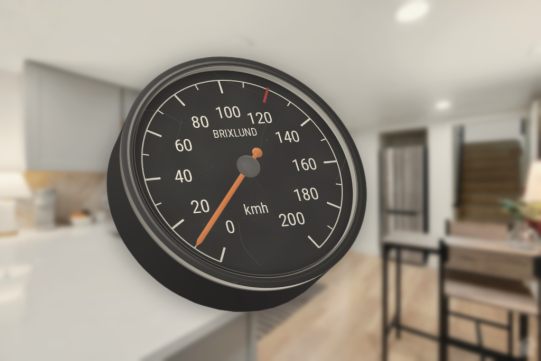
10km/h
